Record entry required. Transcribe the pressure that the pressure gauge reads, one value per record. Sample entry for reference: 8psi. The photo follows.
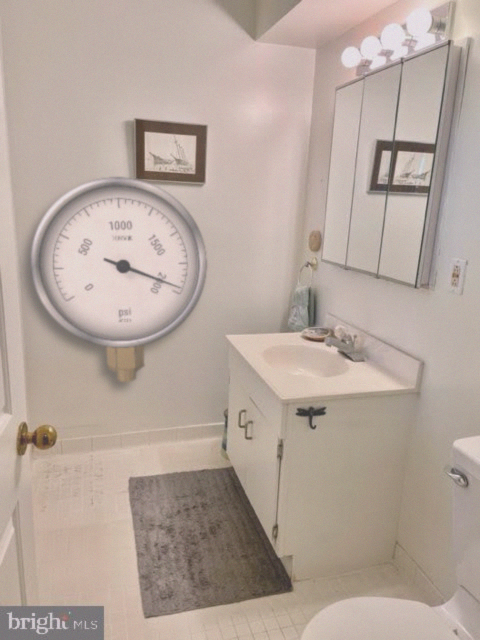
1950psi
